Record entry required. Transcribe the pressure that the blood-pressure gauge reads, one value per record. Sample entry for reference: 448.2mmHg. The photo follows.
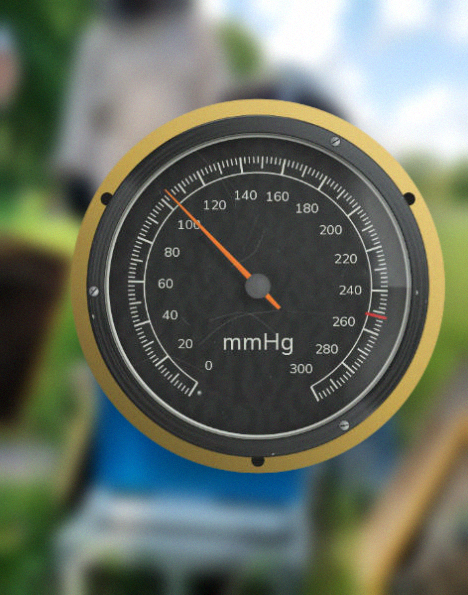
104mmHg
